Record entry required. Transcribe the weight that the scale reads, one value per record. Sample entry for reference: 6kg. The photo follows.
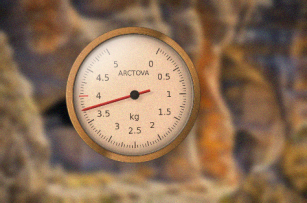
3.75kg
